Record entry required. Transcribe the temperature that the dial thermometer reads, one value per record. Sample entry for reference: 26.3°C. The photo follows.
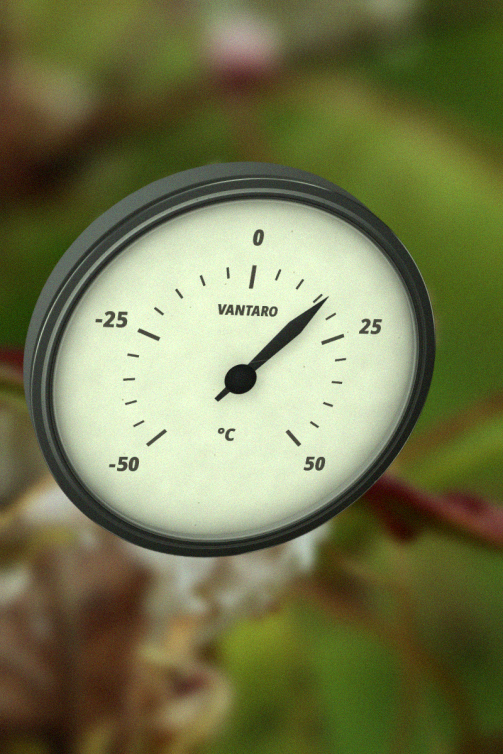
15°C
